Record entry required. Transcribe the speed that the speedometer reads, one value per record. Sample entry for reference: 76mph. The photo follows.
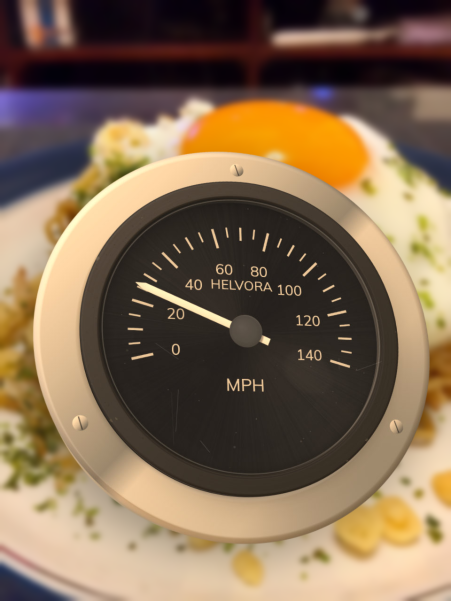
25mph
